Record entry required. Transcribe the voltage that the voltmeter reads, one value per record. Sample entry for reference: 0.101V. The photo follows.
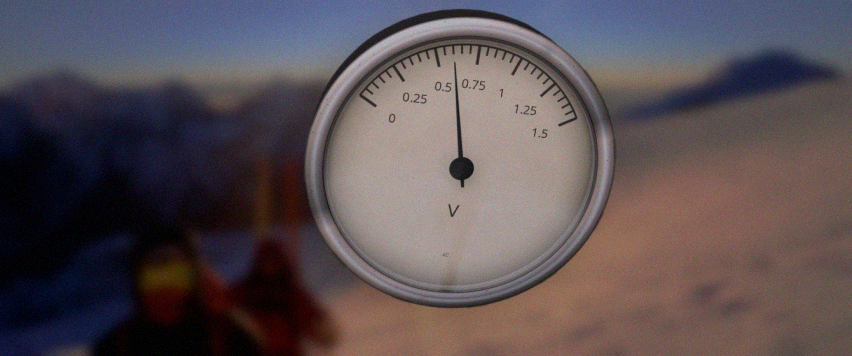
0.6V
